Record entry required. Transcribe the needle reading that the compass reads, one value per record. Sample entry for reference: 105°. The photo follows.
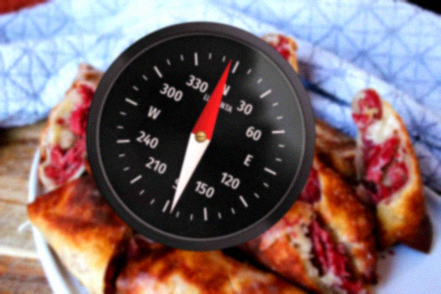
355°
